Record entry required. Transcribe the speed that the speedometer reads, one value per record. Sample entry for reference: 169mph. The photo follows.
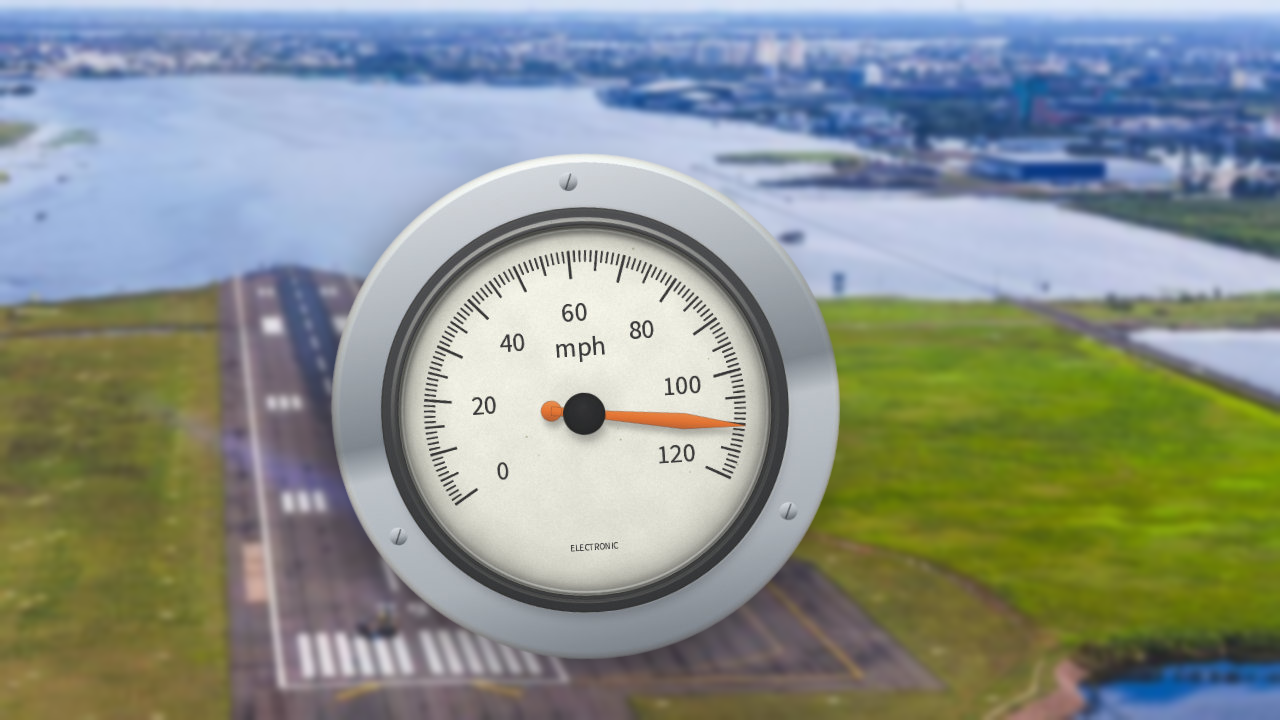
110mph
